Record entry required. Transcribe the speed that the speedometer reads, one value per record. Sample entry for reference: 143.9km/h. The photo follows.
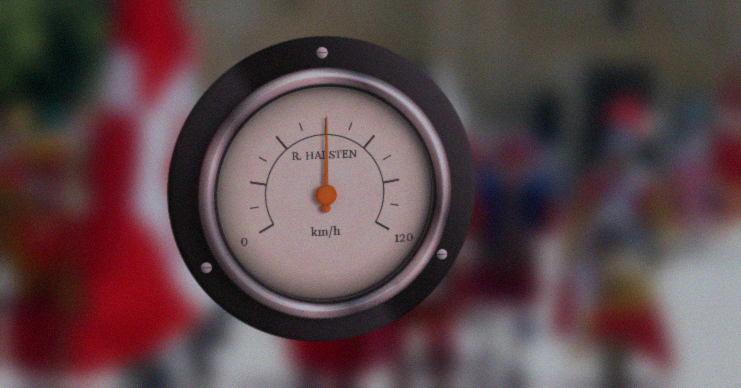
60km/h
